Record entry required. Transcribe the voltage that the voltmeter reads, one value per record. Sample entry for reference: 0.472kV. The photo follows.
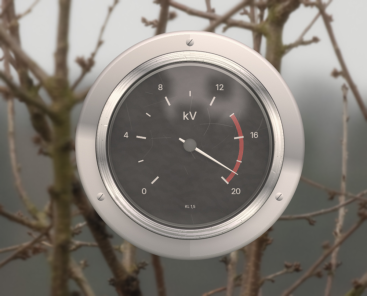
19kV
